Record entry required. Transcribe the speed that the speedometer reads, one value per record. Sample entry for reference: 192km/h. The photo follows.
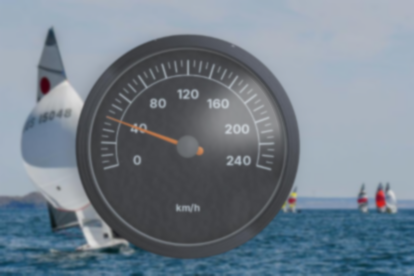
40km/h
